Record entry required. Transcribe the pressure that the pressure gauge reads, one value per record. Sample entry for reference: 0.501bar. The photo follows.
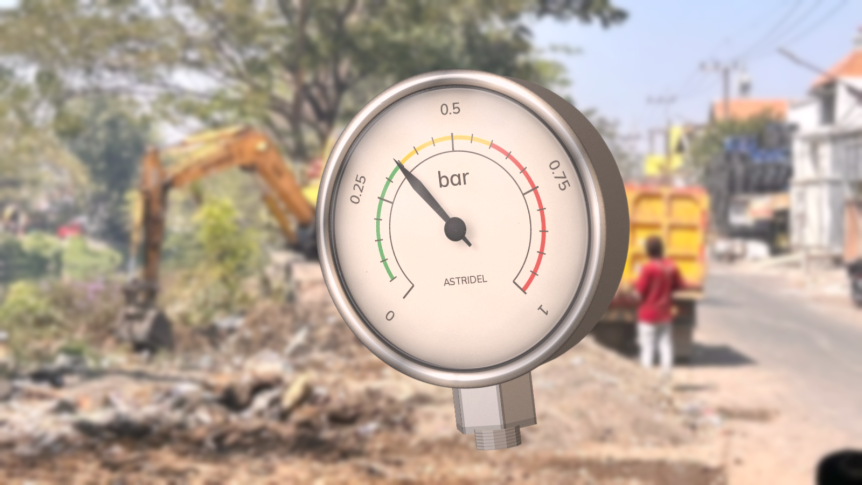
0.35bar
